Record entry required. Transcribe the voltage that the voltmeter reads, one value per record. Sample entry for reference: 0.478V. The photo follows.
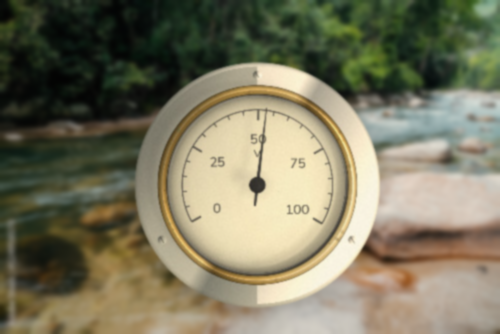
52.5V
